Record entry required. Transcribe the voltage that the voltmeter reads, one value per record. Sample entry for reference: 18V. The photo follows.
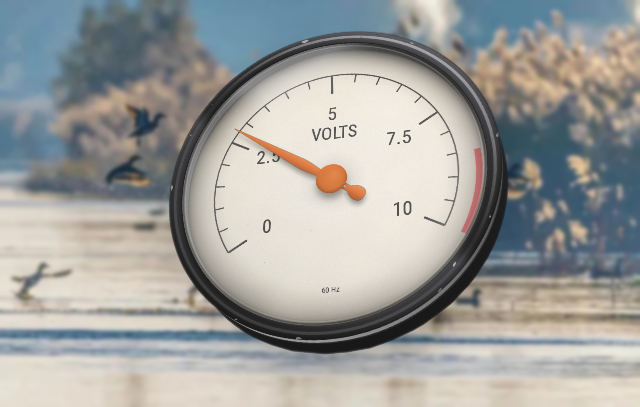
2.75V
